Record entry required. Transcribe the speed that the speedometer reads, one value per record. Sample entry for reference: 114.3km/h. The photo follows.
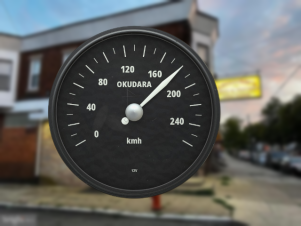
180km/h
